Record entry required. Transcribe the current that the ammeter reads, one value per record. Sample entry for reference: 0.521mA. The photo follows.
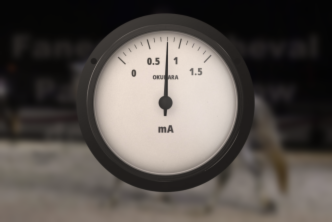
0.8mA
